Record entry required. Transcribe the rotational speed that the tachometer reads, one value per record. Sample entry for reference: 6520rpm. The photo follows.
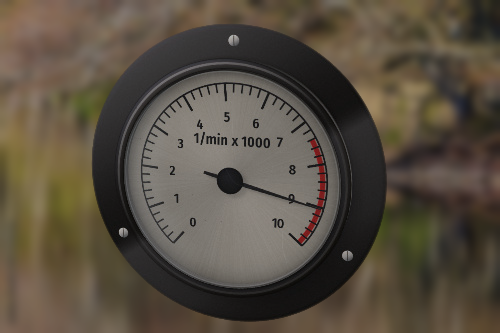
9000rpm
